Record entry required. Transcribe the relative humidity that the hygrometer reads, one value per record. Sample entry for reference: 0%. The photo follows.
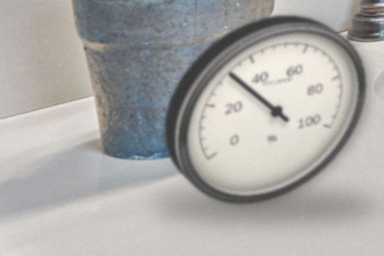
32%
